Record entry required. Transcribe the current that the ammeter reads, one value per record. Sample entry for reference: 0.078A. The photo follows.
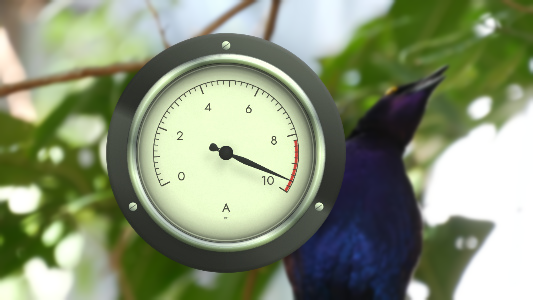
9.6A
